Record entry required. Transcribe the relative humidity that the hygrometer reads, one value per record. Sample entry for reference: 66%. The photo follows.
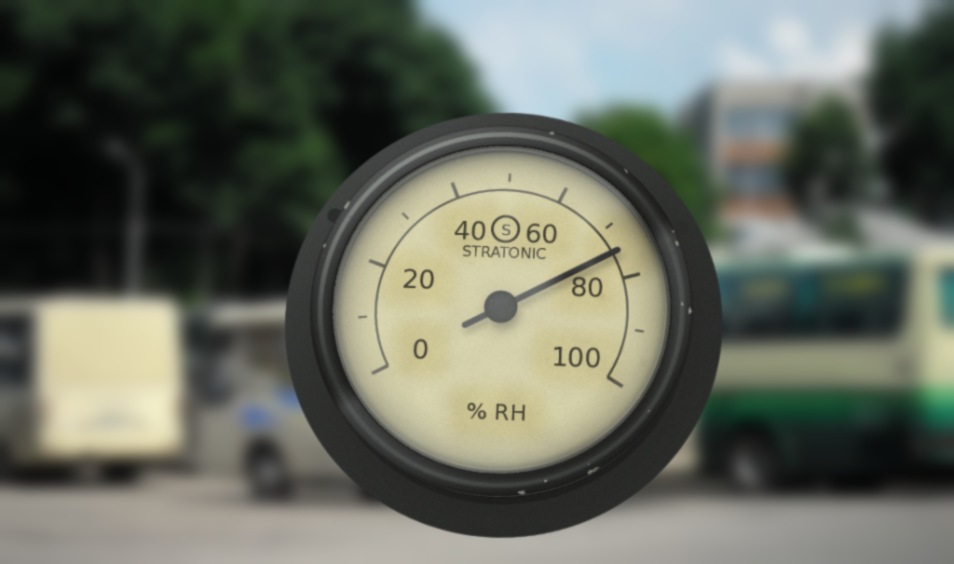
75%
